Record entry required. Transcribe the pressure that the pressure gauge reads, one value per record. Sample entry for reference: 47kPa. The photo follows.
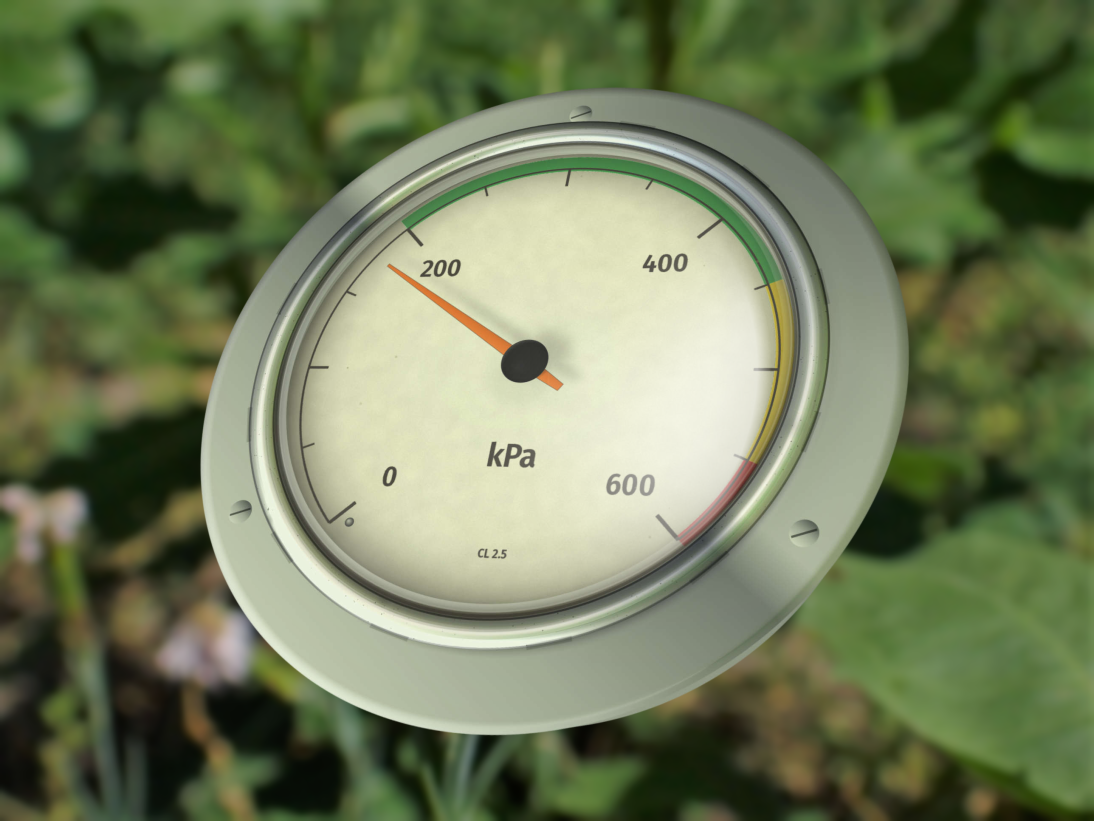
175kPa
